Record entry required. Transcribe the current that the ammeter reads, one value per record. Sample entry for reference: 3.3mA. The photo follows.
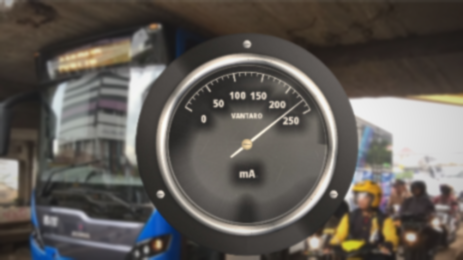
230mA
